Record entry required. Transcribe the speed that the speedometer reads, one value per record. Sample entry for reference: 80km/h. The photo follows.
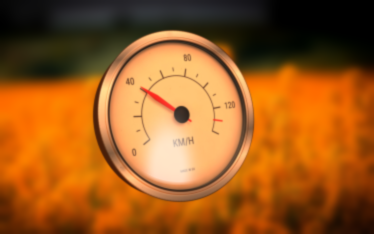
40km/h
